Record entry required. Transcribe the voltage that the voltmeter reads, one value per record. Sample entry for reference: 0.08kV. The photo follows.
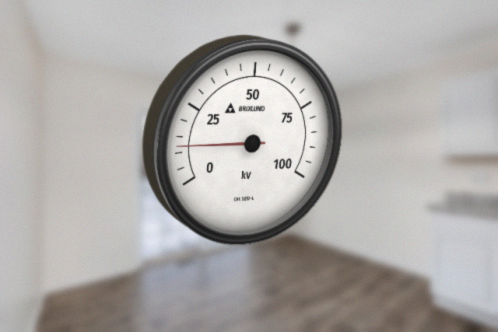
12.5kV
